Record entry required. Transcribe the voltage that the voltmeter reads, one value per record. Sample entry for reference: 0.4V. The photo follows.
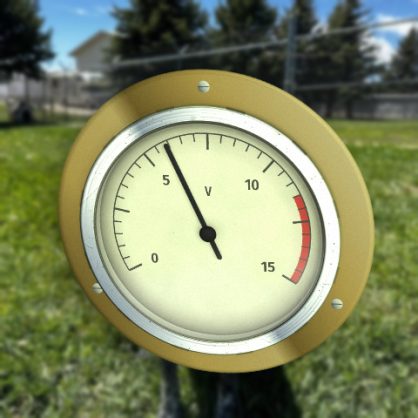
6V
